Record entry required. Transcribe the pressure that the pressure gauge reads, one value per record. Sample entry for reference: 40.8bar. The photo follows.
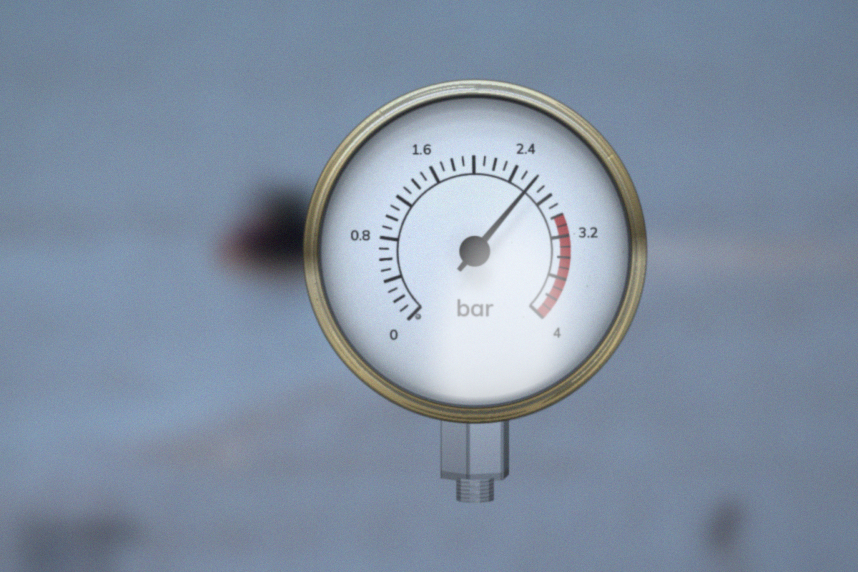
2.6bar
